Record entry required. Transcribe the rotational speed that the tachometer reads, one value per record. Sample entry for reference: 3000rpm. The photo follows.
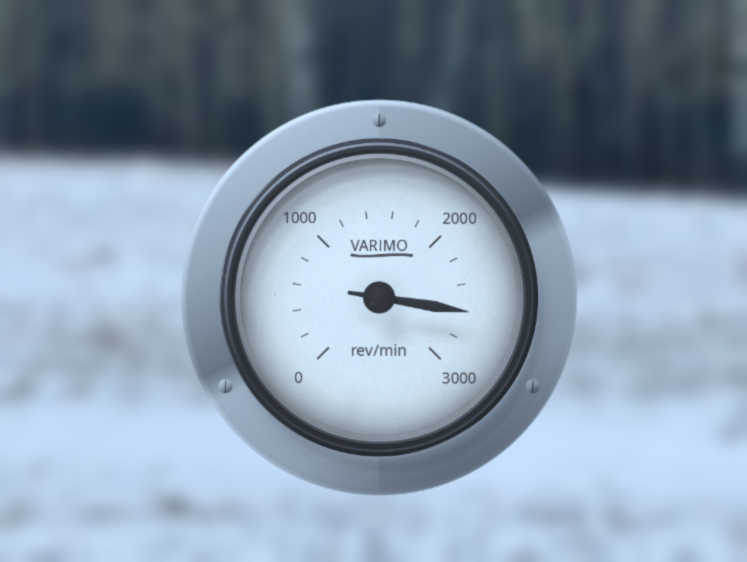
2600rpm
